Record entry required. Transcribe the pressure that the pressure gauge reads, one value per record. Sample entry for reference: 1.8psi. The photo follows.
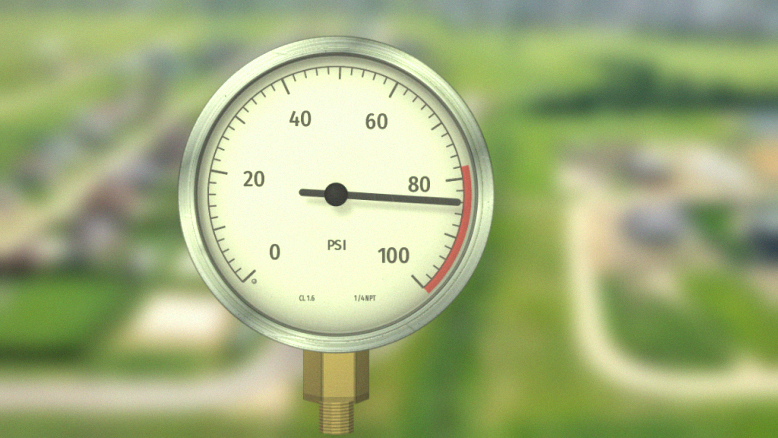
84psi
